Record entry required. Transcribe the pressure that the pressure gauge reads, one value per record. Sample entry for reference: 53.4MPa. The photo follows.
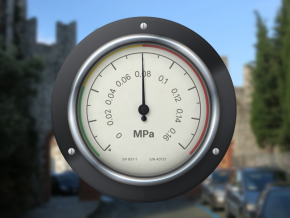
0.08MPa
